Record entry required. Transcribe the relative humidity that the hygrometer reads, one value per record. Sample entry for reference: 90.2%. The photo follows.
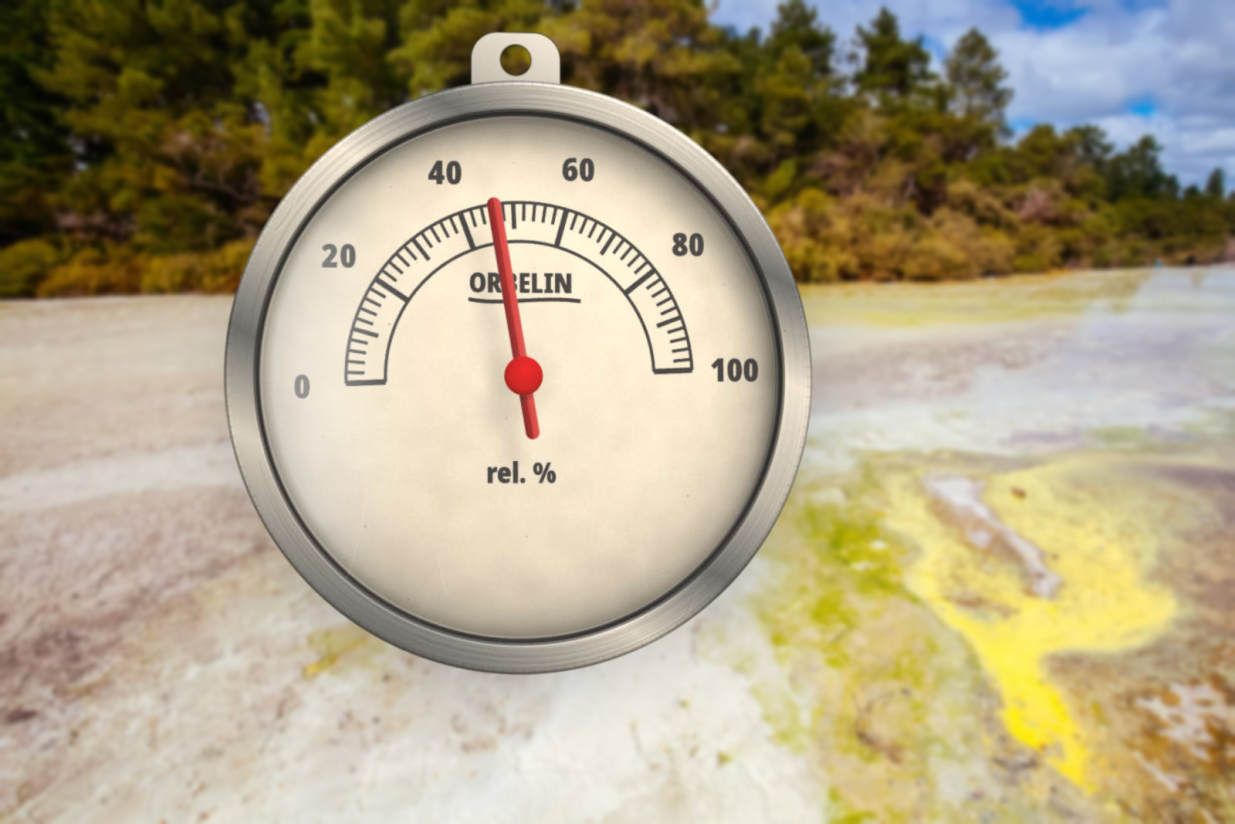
46%
